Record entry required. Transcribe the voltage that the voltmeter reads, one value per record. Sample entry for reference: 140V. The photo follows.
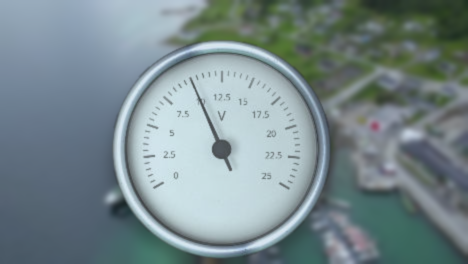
10V
